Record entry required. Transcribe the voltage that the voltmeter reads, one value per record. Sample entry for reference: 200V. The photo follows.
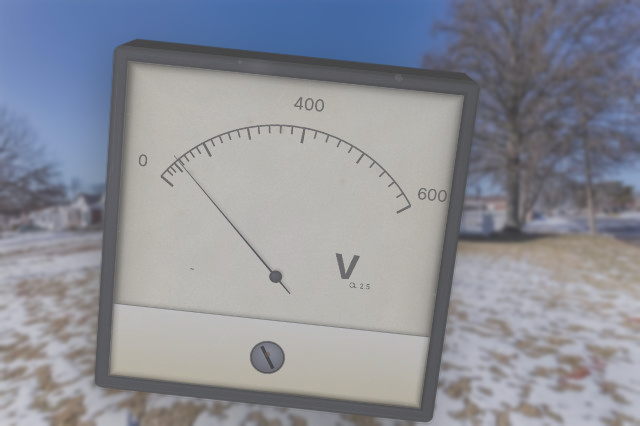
120V
